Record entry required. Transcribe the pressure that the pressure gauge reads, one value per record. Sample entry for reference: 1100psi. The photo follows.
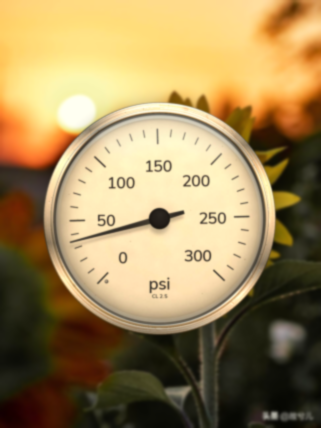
35psi
